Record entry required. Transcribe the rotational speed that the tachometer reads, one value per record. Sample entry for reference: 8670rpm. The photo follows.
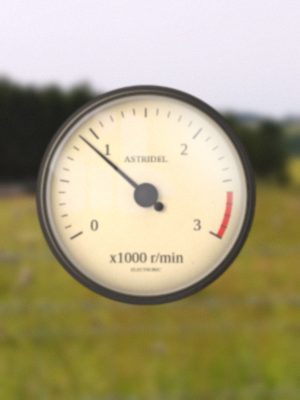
900rpm
